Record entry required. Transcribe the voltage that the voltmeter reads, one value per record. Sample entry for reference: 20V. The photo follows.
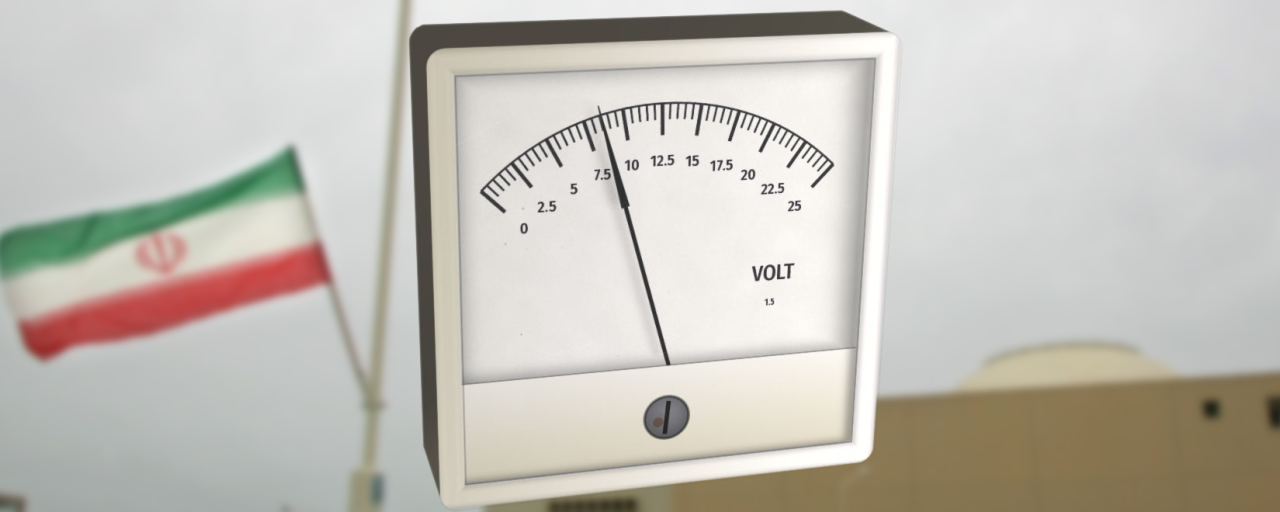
8.5V
